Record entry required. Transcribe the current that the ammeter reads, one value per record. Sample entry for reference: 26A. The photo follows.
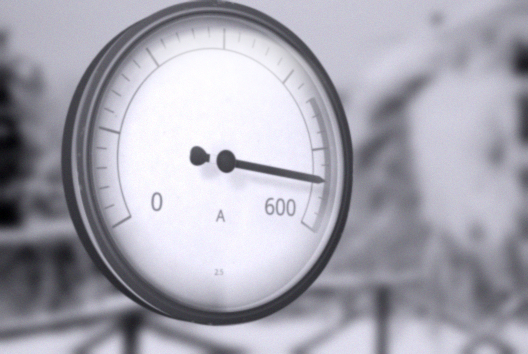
540A
